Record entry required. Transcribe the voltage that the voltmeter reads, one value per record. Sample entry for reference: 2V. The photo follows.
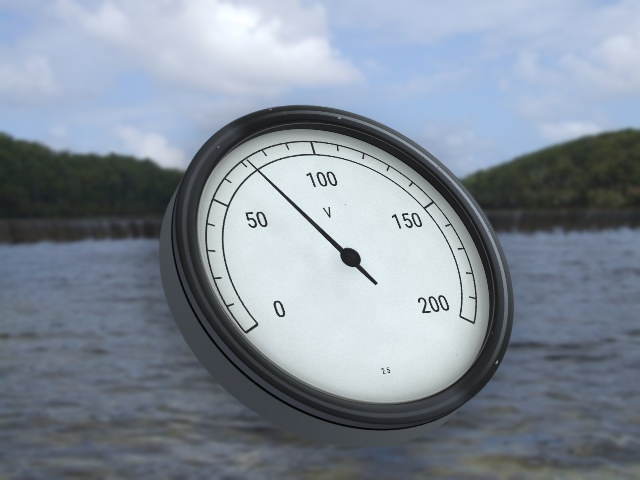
70V
